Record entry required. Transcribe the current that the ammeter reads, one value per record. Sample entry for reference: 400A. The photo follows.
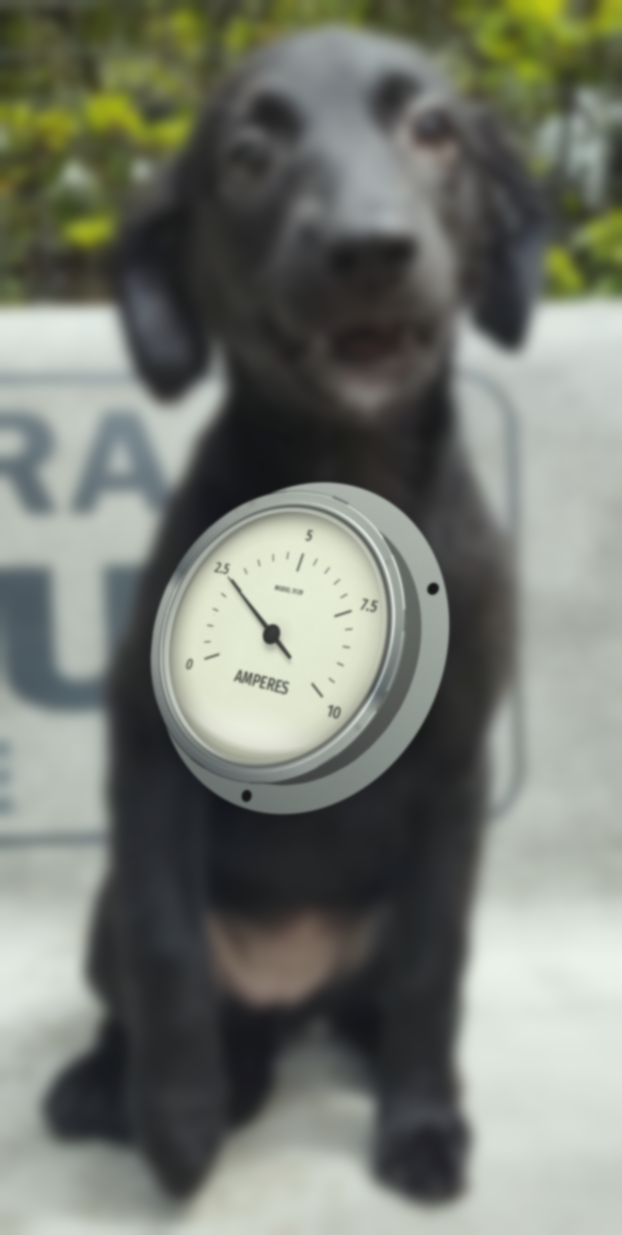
2.5A
